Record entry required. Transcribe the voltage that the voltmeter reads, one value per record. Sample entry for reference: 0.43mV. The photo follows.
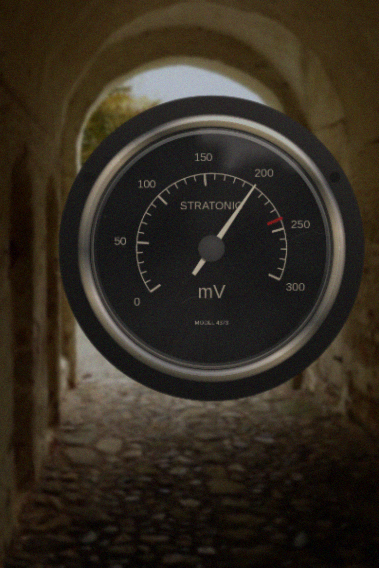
200mV
